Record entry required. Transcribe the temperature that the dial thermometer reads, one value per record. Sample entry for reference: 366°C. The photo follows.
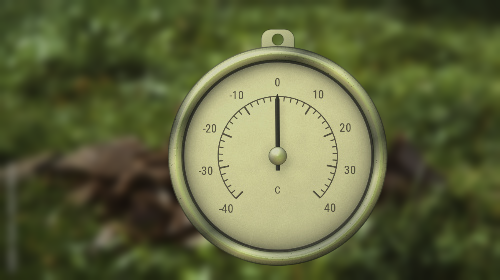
0°C
